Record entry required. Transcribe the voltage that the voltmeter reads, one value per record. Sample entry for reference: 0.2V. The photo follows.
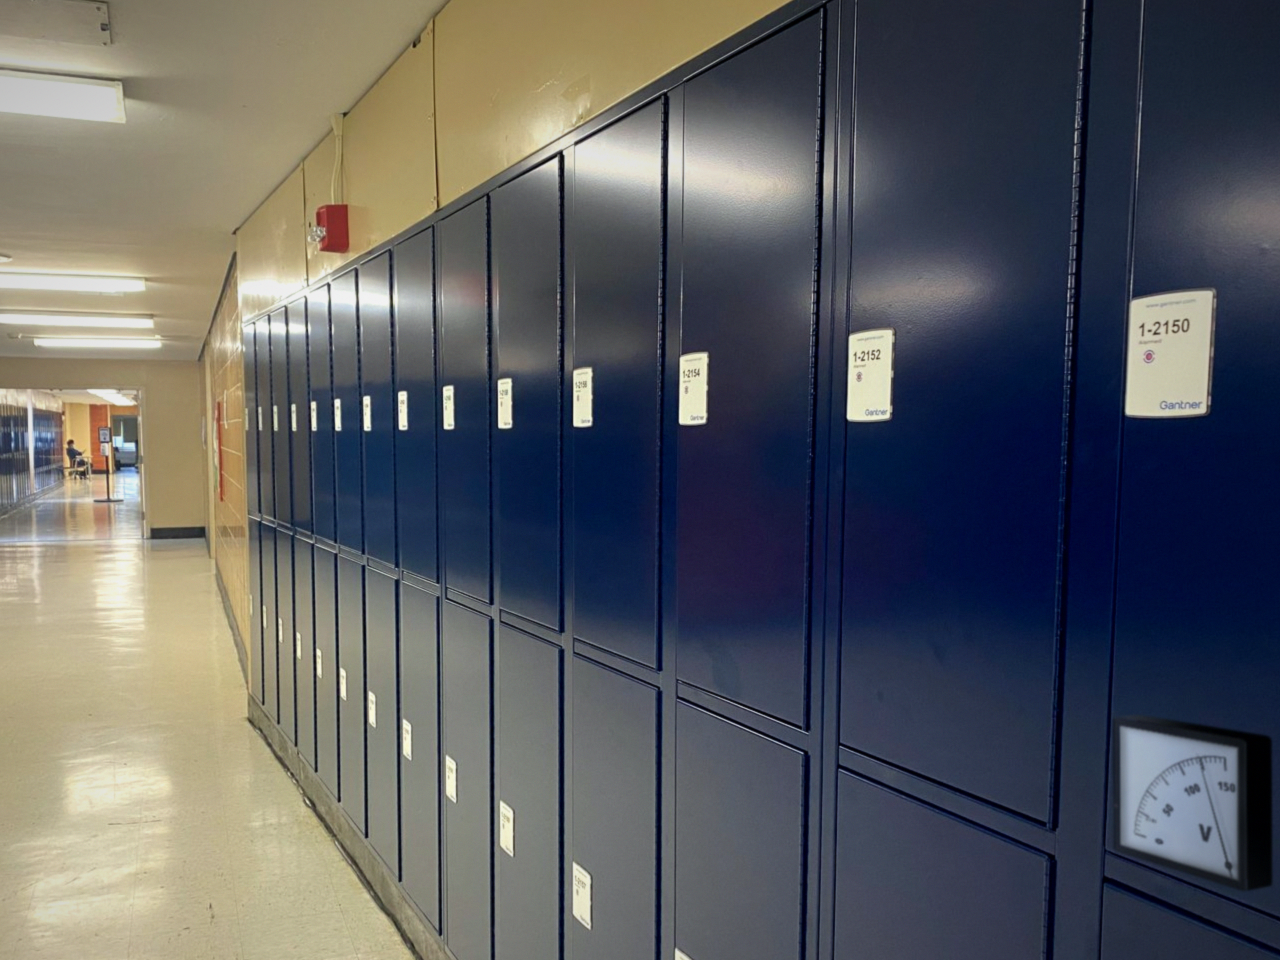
125V
